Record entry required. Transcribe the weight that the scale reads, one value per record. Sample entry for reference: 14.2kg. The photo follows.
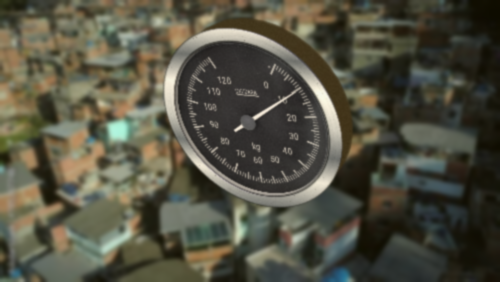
10kg
